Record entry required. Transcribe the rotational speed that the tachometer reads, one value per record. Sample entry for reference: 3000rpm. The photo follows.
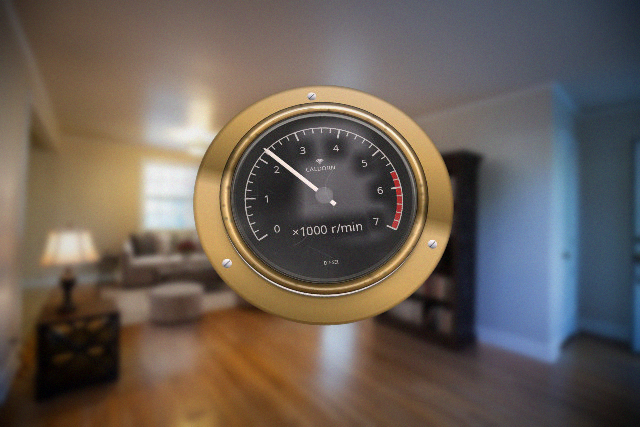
2200rpm
